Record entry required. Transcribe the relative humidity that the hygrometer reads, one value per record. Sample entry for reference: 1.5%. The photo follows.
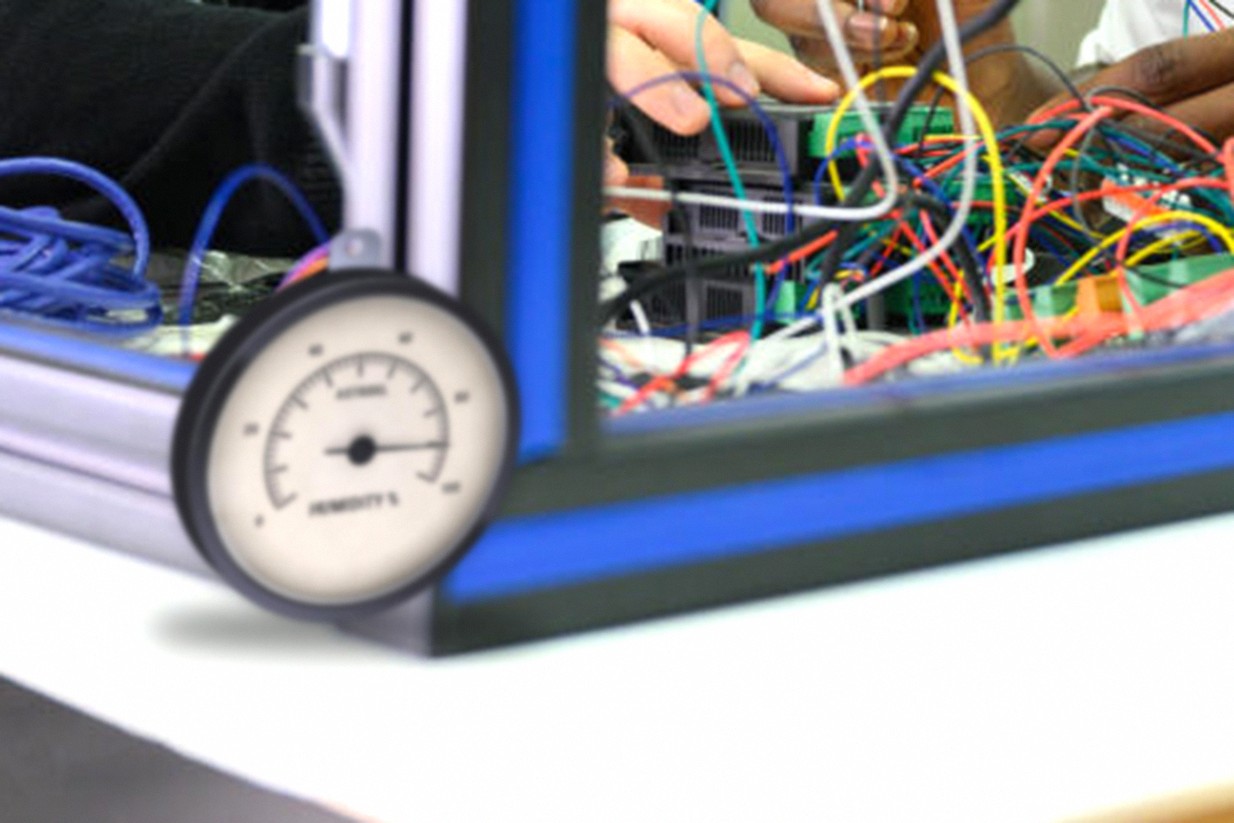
90%
